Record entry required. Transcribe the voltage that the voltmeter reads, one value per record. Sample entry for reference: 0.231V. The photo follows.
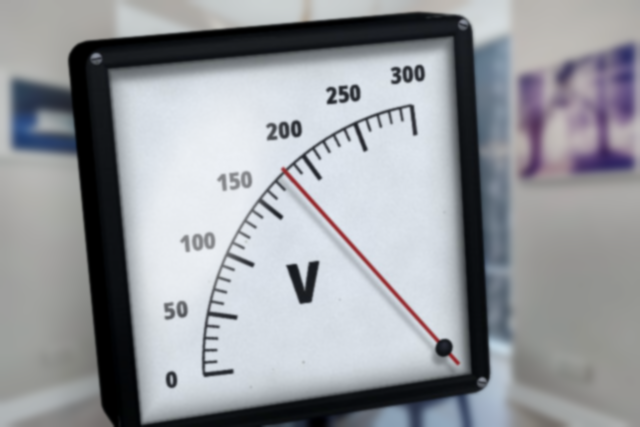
180V
